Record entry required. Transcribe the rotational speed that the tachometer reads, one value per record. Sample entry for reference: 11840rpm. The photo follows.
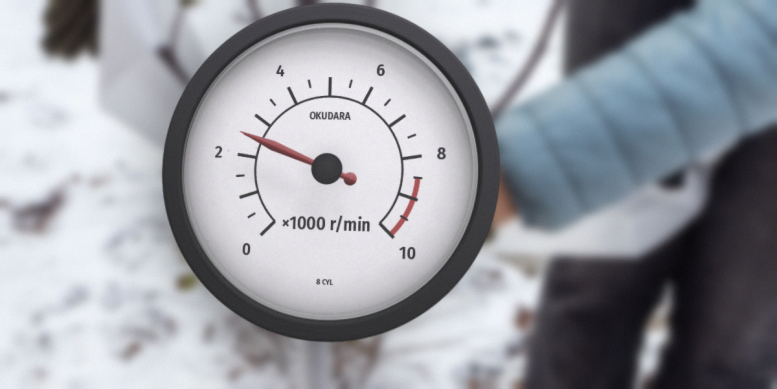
2500rpm
